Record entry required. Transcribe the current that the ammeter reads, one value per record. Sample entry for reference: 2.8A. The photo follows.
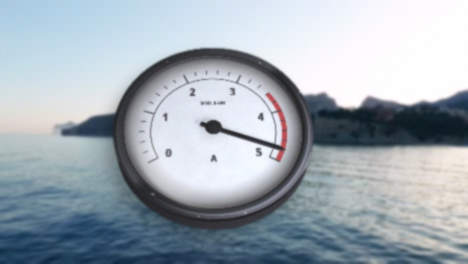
4.8A
